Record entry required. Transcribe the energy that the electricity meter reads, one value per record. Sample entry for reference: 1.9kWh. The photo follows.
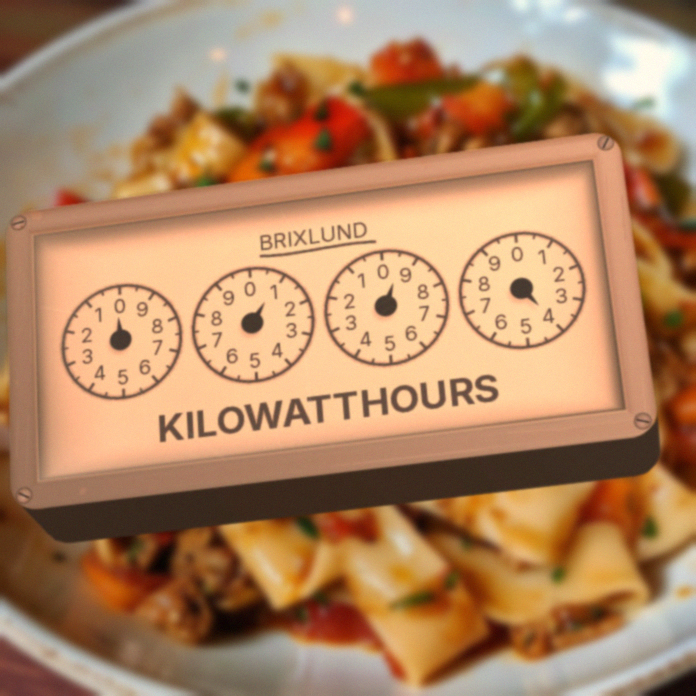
94kWh
